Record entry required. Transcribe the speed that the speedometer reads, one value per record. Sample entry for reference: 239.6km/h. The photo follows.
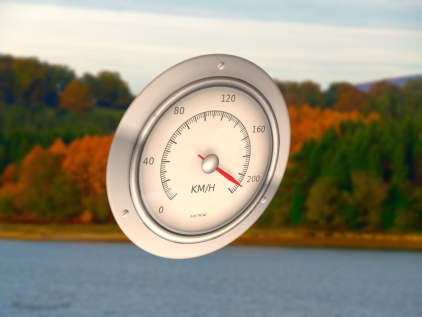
210km/h
